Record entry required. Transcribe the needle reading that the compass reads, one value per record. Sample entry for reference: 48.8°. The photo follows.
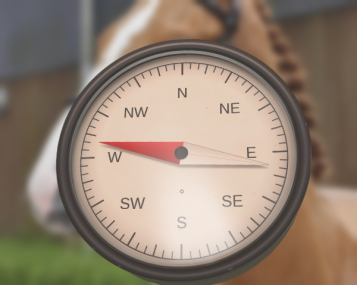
280°
